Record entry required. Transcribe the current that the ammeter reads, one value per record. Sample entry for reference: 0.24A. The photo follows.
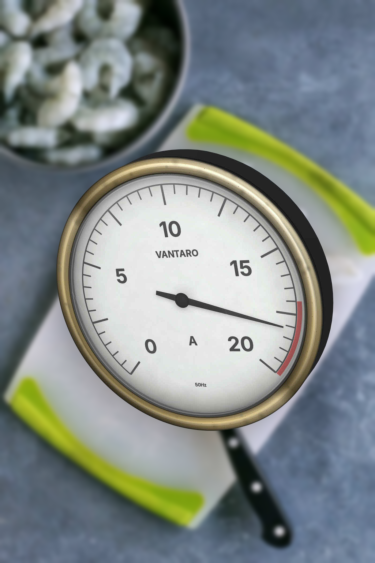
18A
